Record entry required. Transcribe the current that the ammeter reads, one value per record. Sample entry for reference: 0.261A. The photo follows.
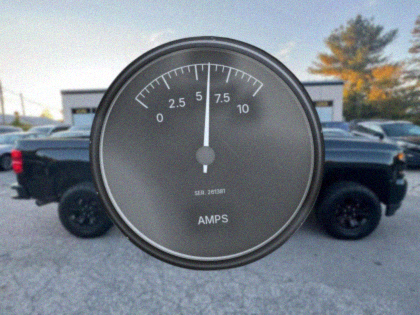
6A
